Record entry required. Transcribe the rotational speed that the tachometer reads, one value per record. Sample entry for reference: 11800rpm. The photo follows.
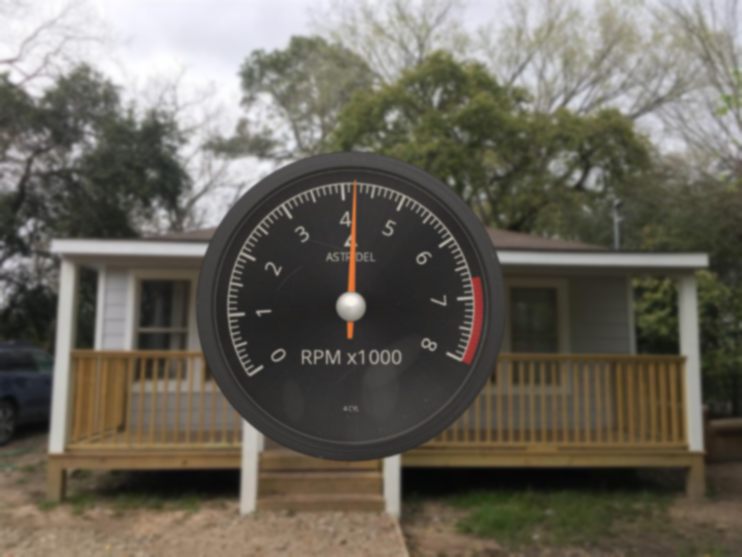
4200rpm
